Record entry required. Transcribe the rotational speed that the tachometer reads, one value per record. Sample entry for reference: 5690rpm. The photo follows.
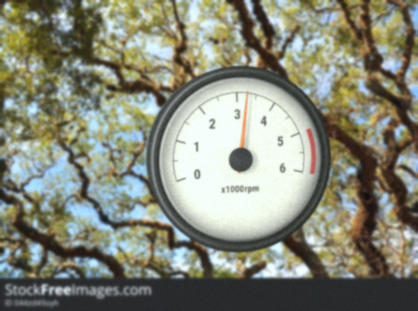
3250rpm
